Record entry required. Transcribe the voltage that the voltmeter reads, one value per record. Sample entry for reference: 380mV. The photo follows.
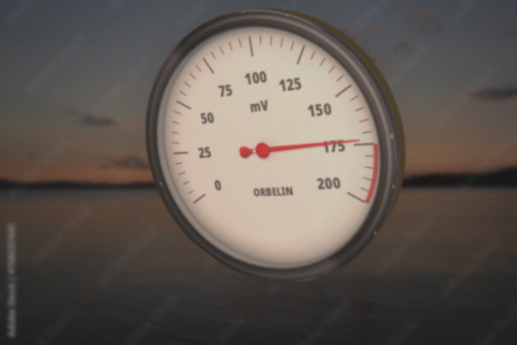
172.5mV
